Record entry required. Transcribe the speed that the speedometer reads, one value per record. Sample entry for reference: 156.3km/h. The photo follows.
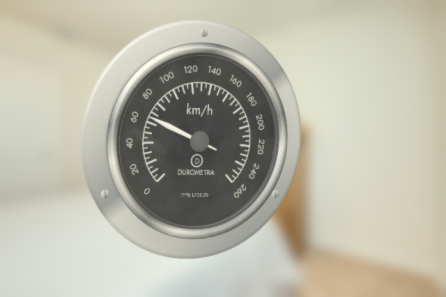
65km/h
